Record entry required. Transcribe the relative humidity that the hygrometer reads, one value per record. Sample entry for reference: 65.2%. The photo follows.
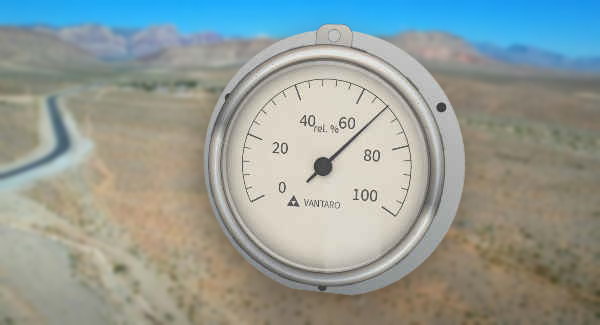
68%
